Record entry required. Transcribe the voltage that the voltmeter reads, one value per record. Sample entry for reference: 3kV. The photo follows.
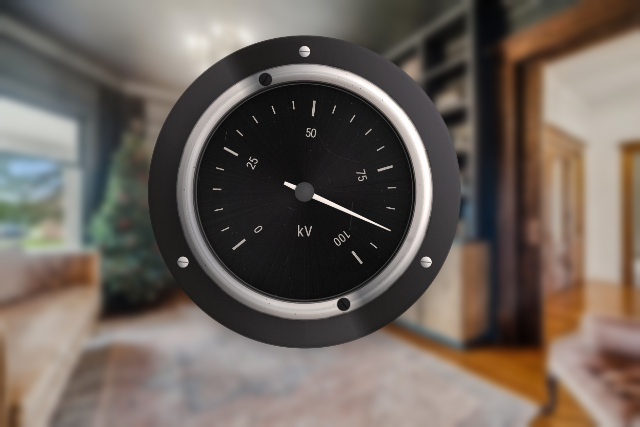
90kV
